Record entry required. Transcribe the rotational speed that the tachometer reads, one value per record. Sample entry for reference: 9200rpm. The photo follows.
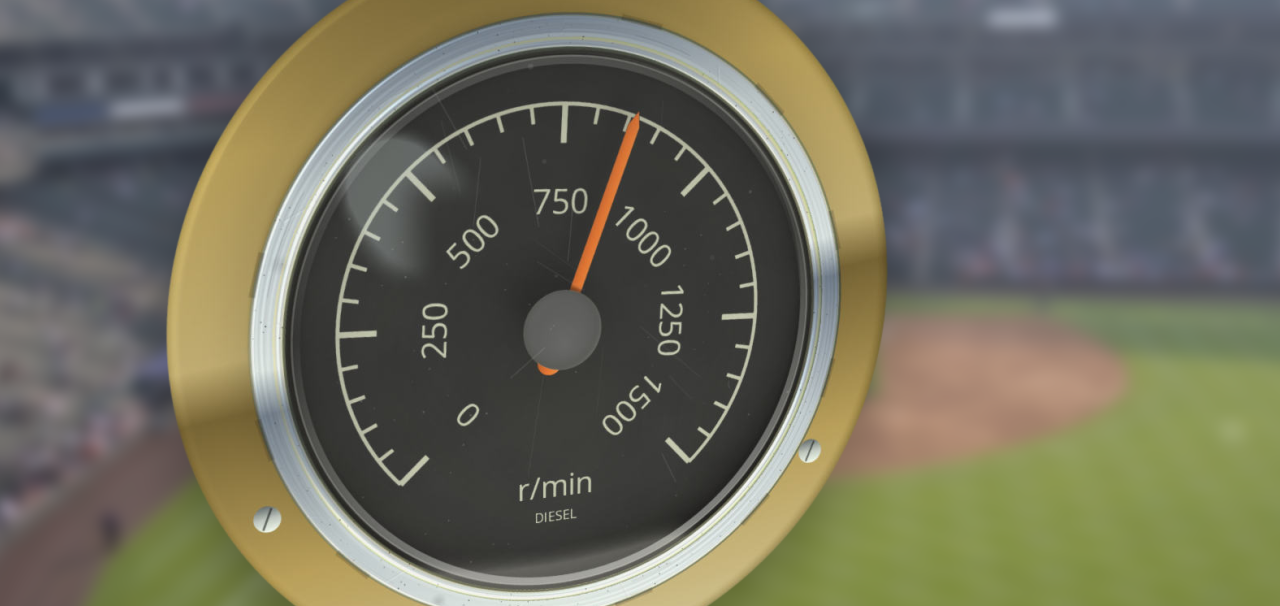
850rpm
